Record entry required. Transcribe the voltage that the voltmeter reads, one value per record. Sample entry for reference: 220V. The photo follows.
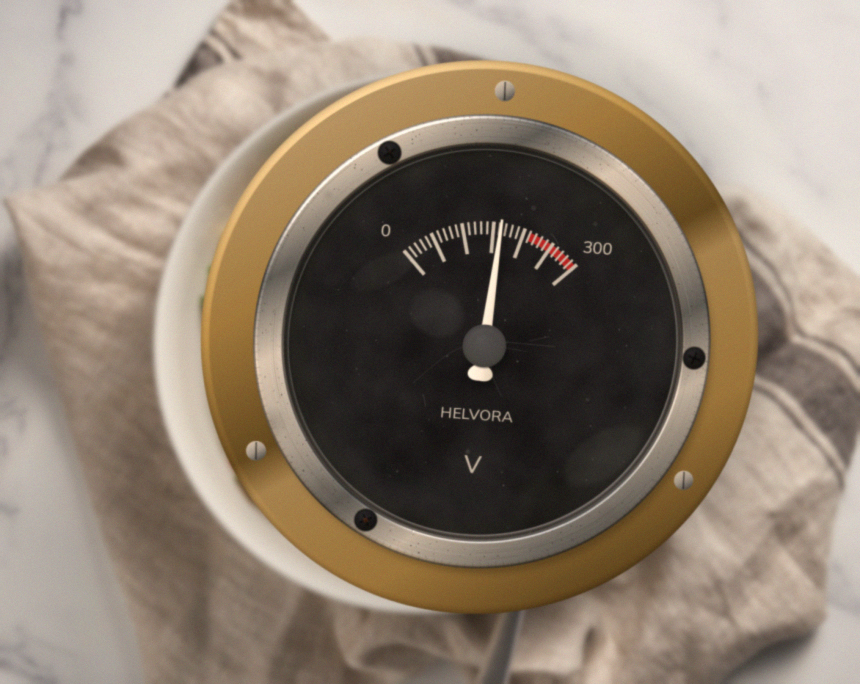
160V
